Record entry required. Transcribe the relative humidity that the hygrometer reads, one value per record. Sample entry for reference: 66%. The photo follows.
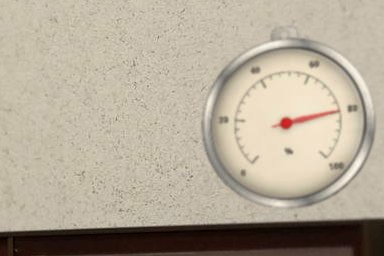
80%
